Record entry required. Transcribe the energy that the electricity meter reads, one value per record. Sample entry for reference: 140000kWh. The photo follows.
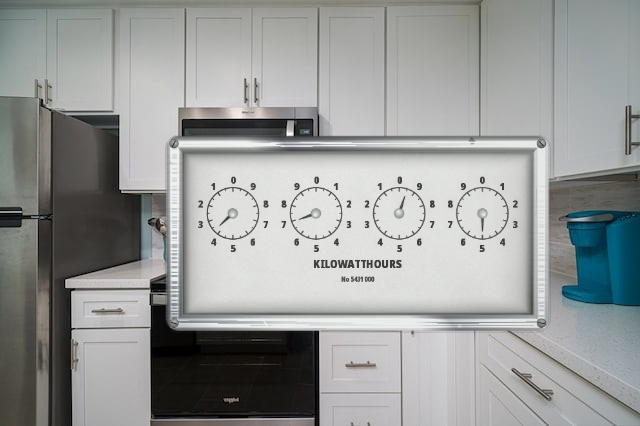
3695kWh
